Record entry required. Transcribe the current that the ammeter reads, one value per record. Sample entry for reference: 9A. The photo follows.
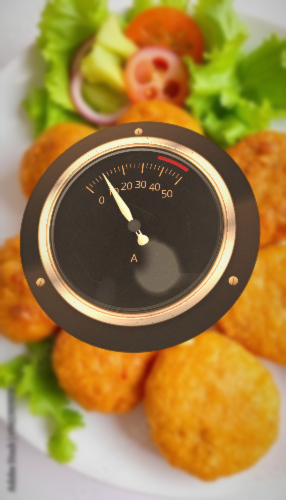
10A
